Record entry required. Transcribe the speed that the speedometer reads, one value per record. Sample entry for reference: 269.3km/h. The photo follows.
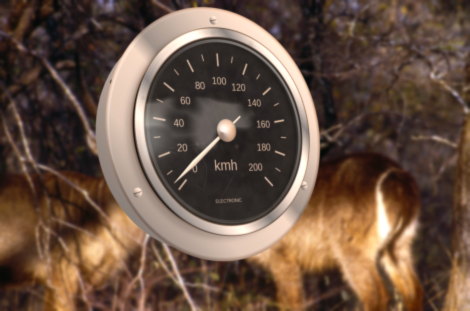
5km/h
